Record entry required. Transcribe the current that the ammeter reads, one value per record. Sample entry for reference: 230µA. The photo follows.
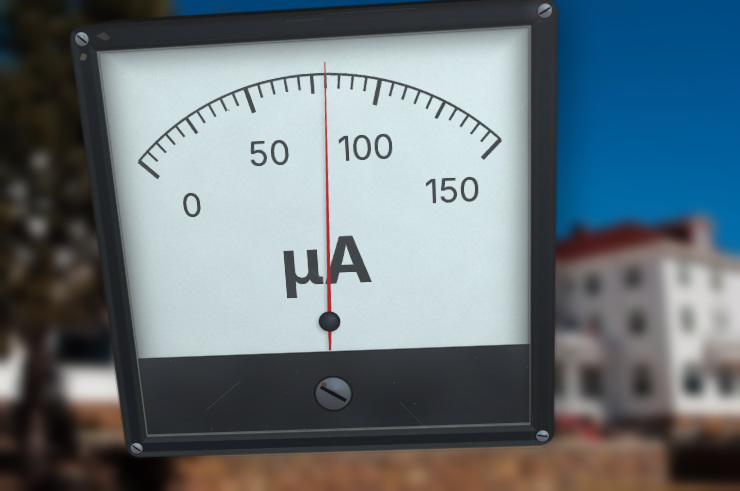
80µA
